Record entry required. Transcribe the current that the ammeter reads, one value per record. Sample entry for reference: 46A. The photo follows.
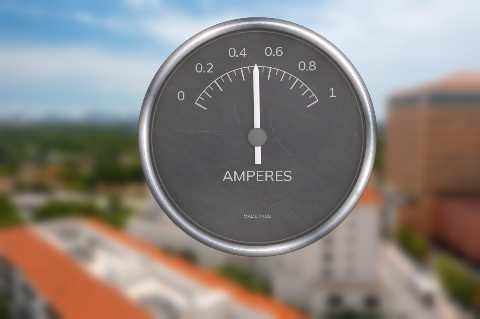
0.5A
